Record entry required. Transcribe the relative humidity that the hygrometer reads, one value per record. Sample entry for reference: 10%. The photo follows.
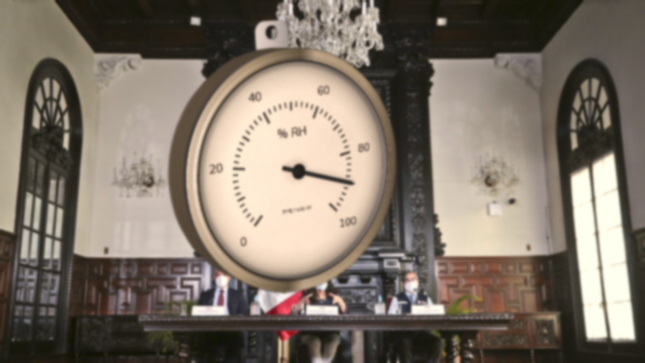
90%
